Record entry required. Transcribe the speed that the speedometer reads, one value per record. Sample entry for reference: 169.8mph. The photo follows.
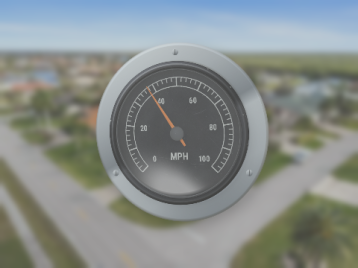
38mph
